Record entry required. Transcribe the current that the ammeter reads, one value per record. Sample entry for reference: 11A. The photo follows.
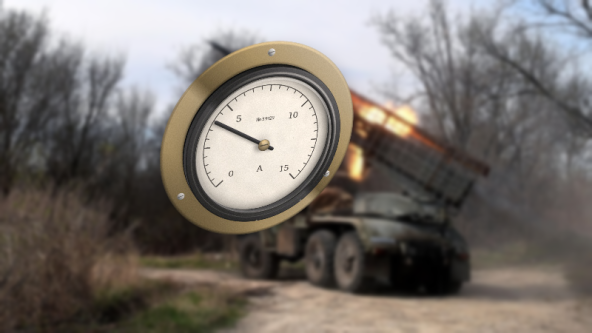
4A
